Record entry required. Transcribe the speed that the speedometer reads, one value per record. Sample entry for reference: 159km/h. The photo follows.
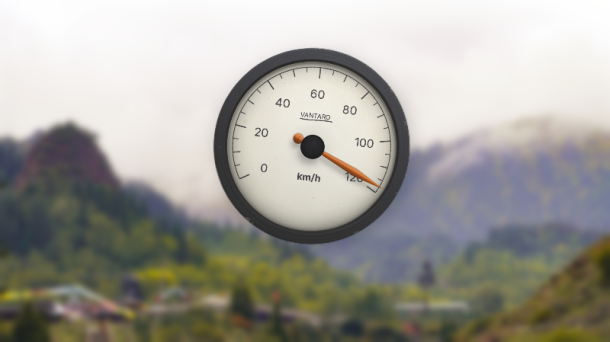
117.5km/h
